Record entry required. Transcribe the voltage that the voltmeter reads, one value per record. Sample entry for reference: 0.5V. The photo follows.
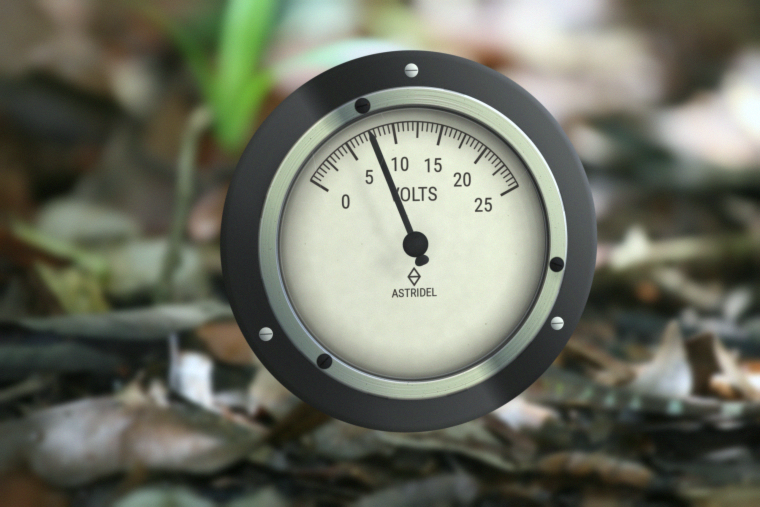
7.5V
